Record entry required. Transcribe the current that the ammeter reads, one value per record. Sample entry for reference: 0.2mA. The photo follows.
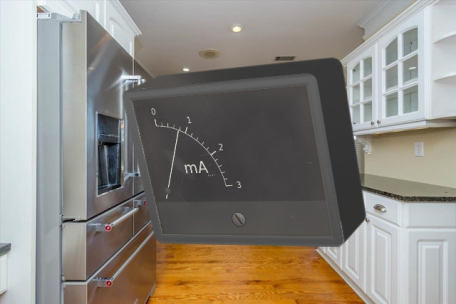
0.8mA
